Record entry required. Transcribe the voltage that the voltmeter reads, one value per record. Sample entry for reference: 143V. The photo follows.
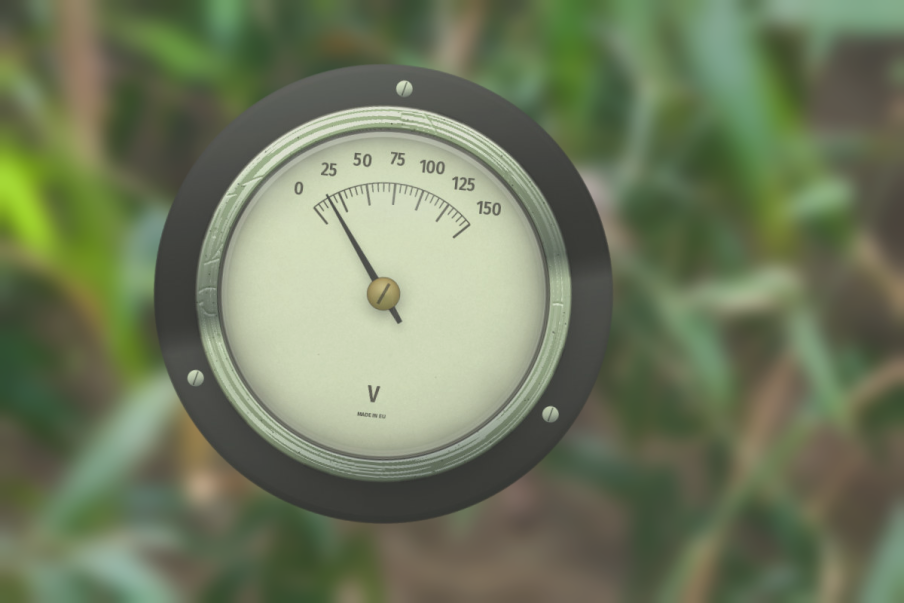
15V
